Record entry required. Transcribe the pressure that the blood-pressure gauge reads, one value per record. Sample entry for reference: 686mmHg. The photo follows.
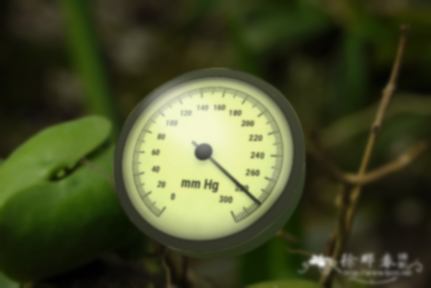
280mmHg
